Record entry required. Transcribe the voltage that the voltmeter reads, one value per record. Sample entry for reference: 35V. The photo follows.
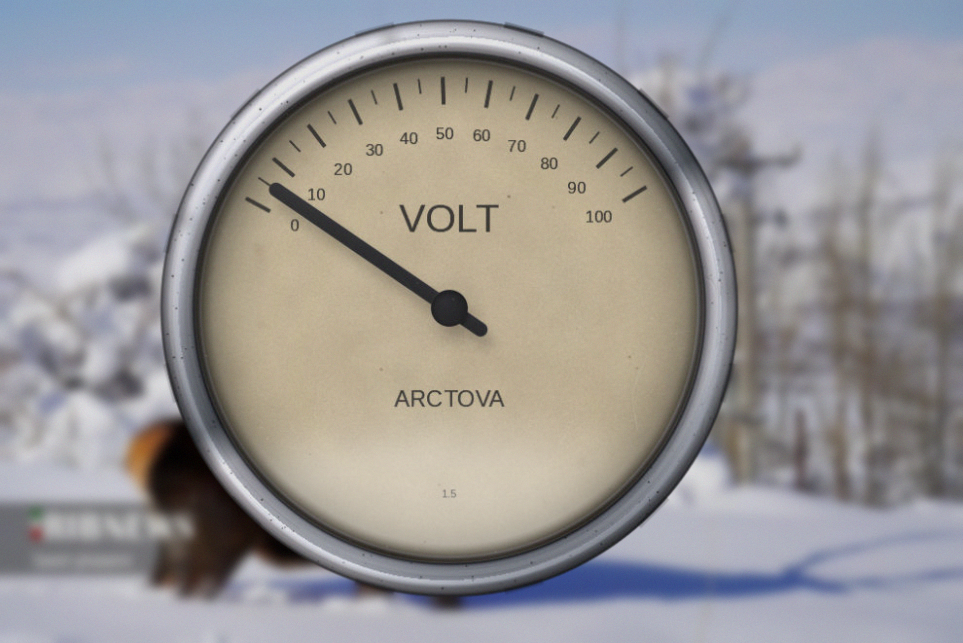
5V
